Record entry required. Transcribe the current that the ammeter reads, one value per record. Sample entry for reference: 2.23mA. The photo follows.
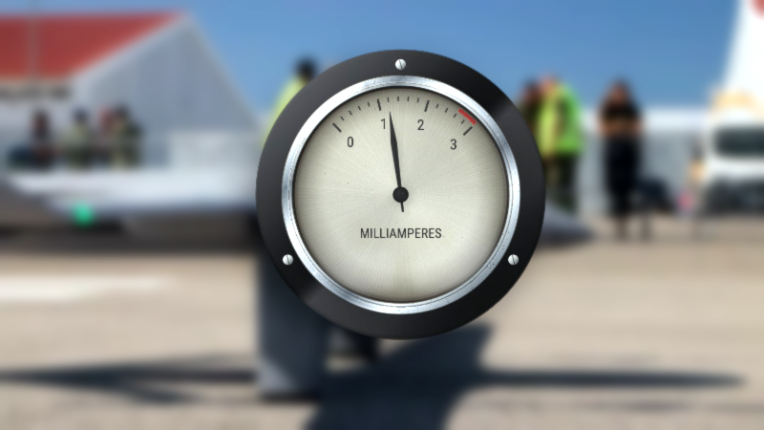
1.2mA
